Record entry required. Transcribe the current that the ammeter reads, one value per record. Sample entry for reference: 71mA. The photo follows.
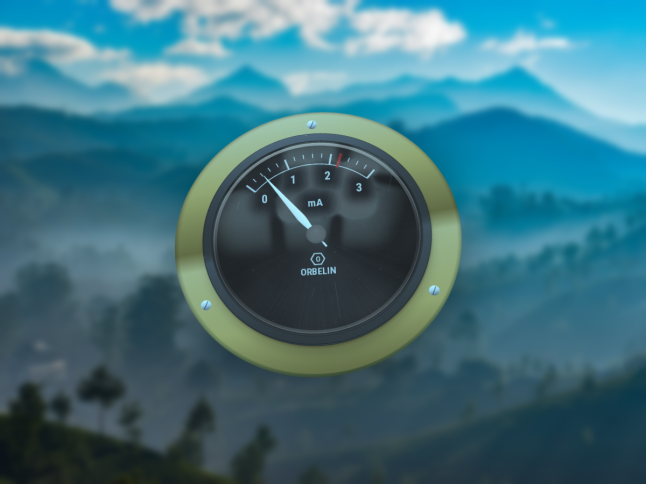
0.4mA
